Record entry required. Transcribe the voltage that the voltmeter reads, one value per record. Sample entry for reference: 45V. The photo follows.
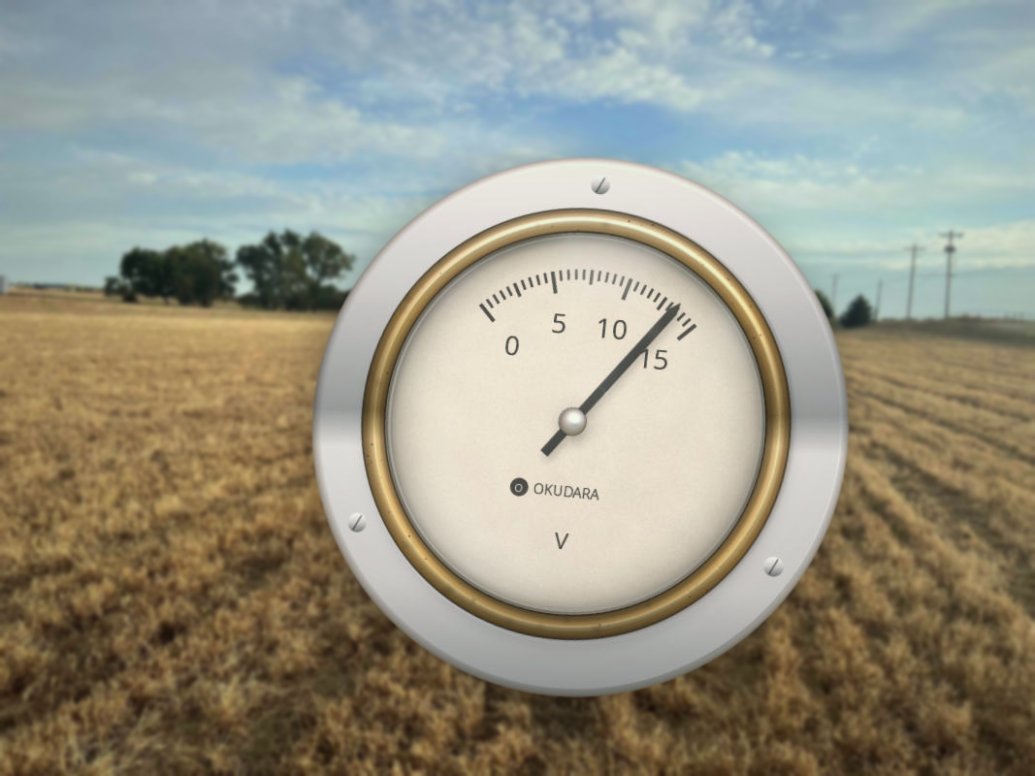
13.5V
